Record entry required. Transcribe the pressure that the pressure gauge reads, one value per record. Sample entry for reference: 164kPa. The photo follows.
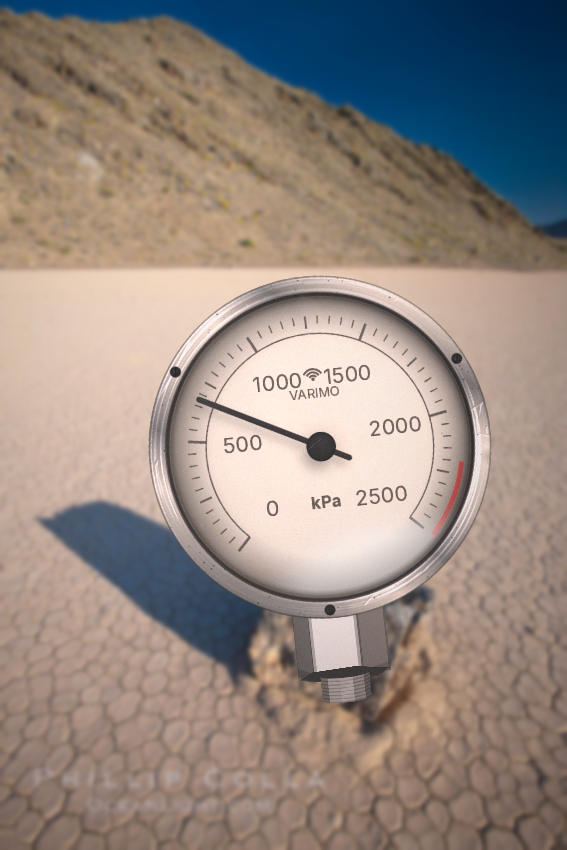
675kPa
